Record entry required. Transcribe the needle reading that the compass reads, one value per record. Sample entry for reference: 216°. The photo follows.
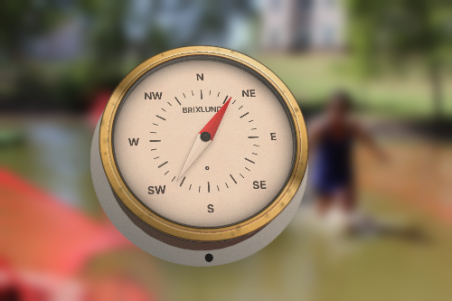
35°
